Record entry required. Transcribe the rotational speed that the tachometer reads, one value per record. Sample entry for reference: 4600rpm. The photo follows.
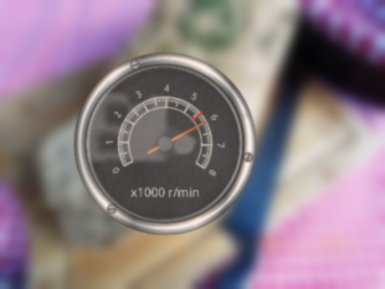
6000rpm
